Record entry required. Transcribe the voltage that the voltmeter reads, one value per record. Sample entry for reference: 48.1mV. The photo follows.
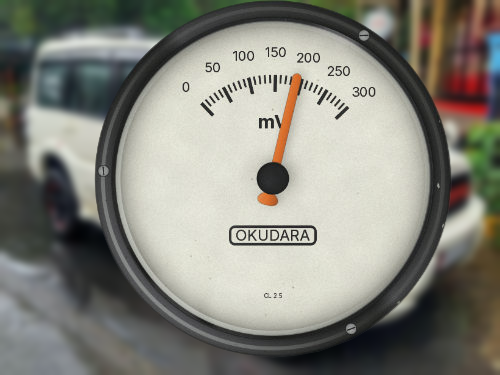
190mV
